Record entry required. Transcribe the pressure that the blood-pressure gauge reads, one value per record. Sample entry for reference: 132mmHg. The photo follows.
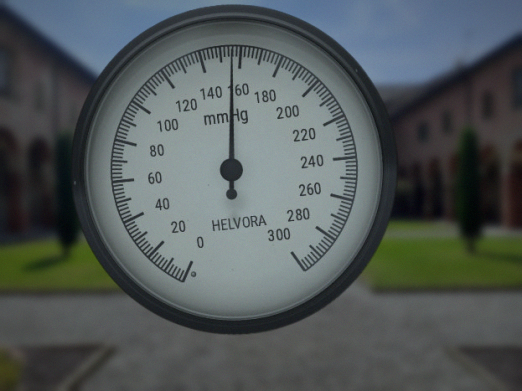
156mmHg
